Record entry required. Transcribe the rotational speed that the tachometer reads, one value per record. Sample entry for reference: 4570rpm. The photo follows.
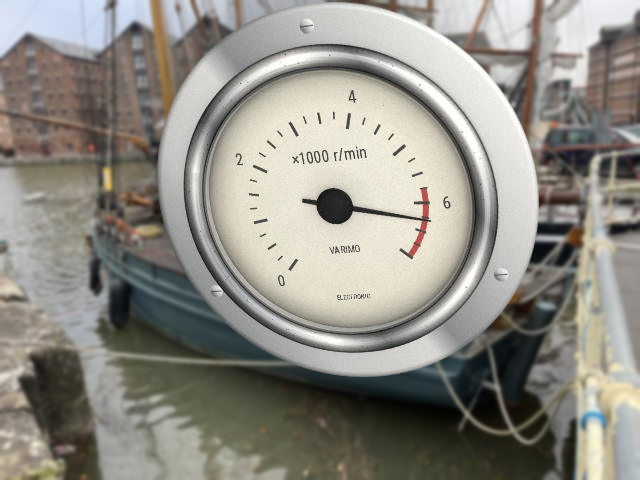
6250rpm
